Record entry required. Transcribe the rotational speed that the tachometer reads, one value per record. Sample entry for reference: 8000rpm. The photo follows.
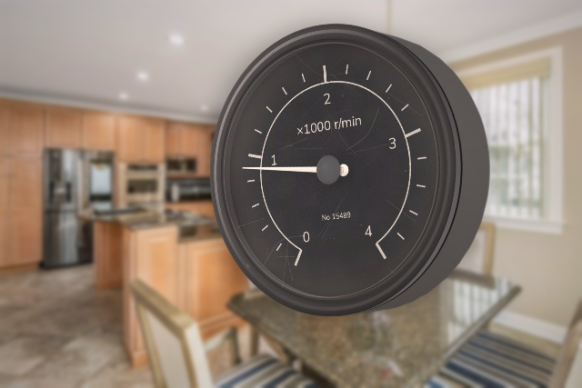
900rpm
